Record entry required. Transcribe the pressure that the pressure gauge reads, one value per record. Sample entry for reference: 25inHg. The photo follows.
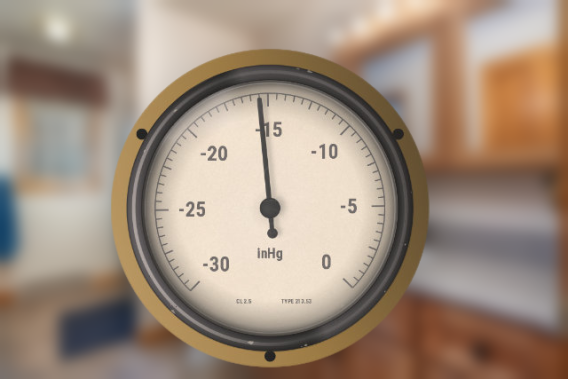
-15.5inHg
